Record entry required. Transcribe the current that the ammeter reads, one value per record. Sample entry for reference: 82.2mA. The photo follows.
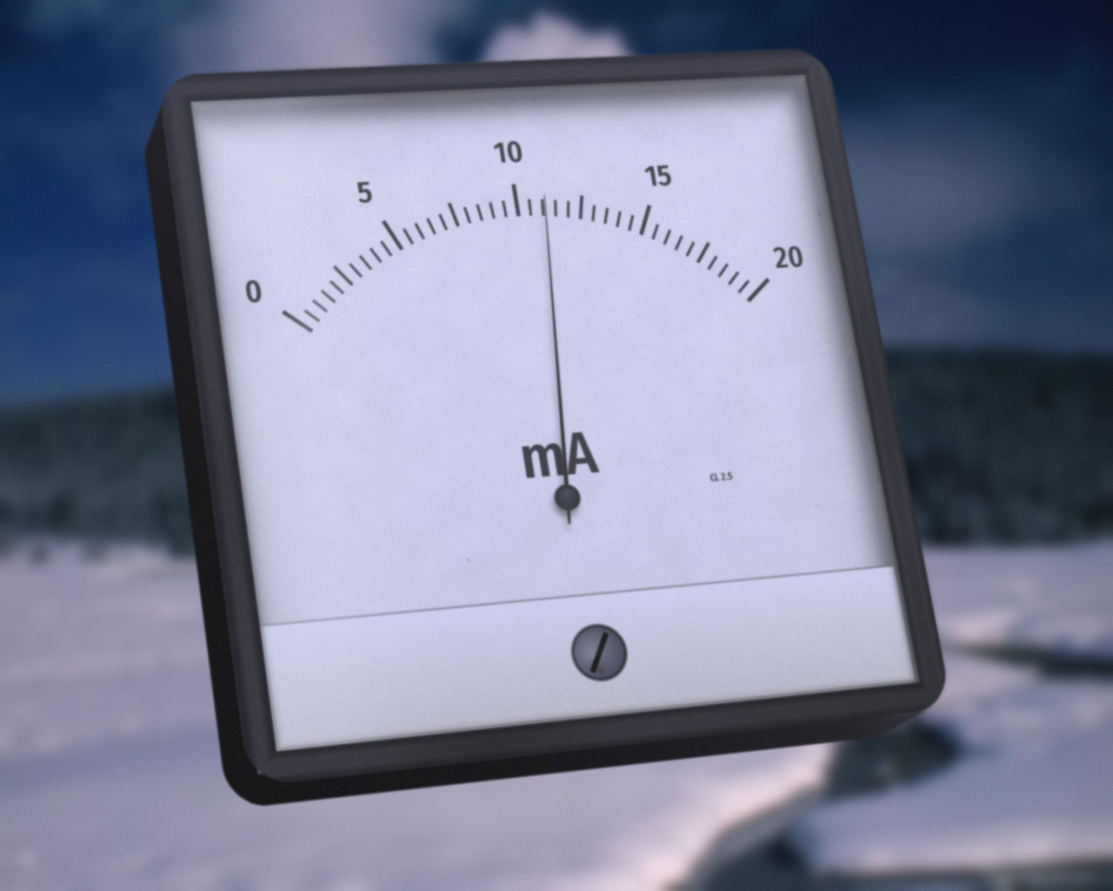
11mA
